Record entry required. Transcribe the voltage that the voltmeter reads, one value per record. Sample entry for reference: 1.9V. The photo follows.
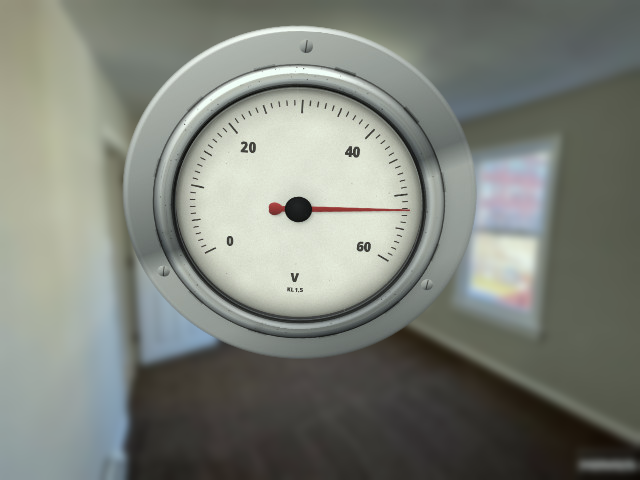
52V
